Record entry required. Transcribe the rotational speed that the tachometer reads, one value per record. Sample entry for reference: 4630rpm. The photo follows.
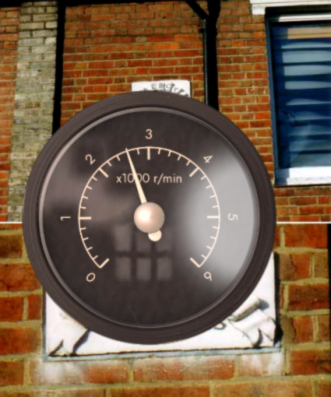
2600rpm
